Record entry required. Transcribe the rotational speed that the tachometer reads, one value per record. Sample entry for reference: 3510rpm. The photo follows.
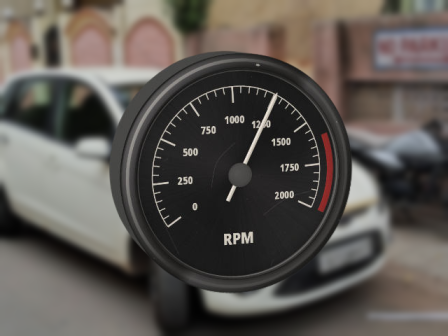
1250rpm
